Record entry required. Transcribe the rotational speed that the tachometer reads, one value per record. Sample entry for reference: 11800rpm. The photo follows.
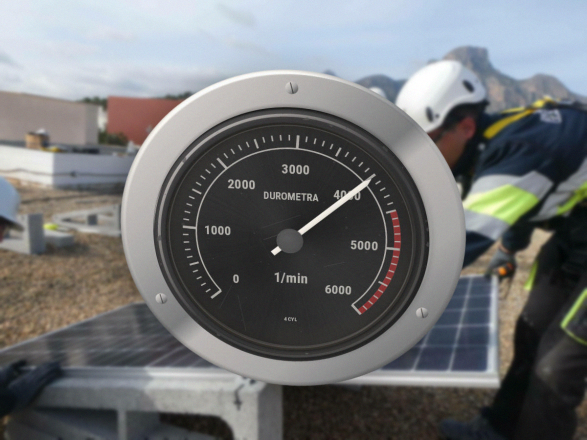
4000rpm
